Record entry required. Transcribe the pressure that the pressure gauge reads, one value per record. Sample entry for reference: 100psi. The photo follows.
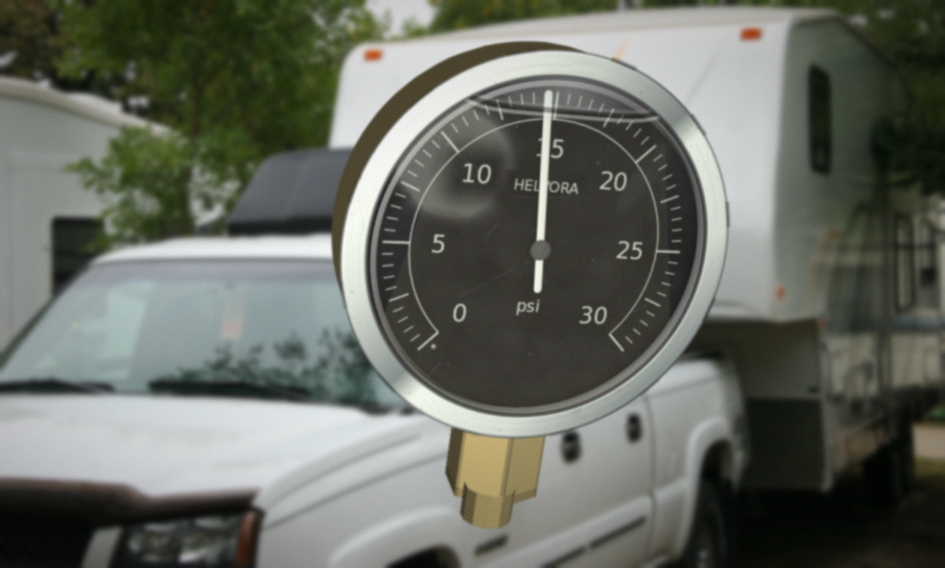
14.5psi
